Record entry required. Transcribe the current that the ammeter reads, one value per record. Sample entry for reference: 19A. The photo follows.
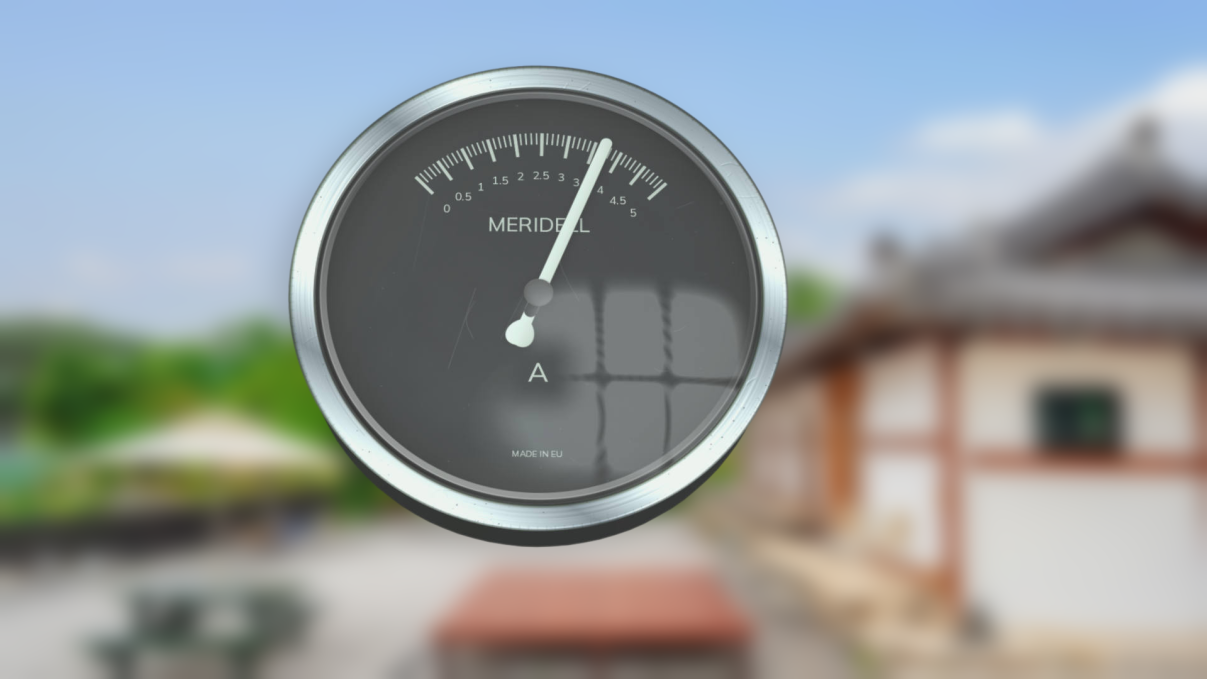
3.7A
